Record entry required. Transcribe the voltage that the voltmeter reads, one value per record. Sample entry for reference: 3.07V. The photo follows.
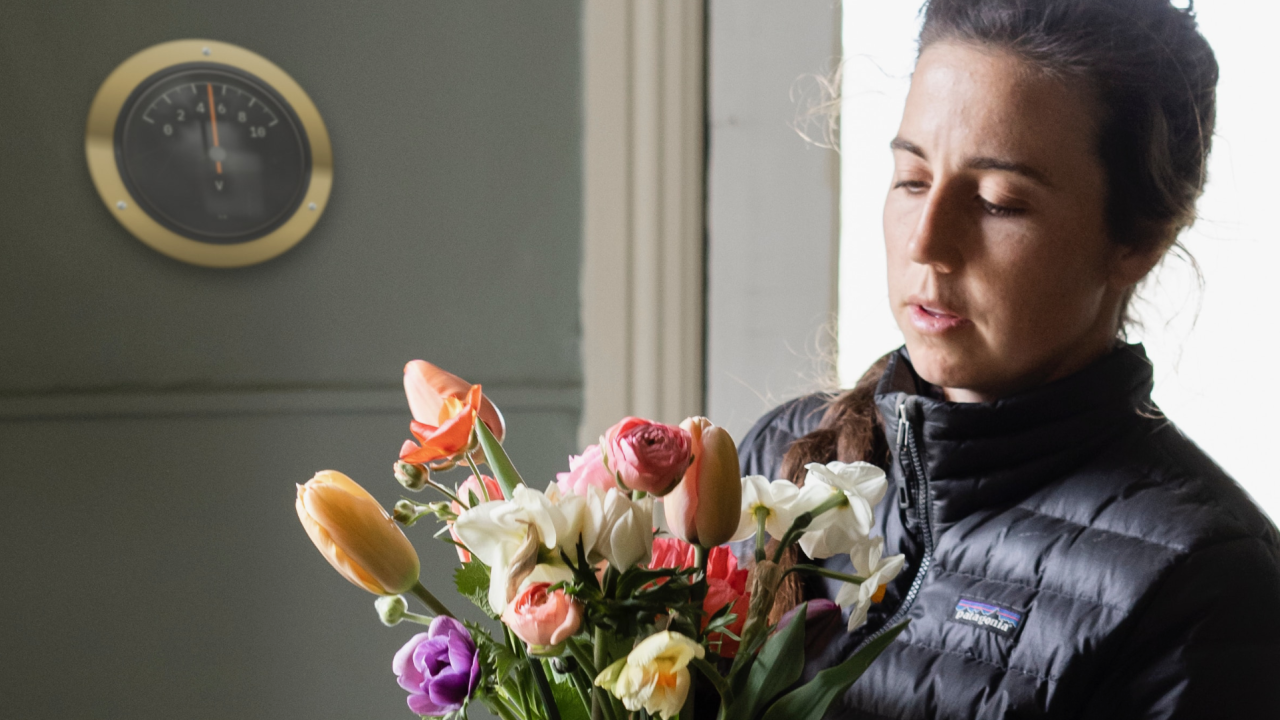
5V
